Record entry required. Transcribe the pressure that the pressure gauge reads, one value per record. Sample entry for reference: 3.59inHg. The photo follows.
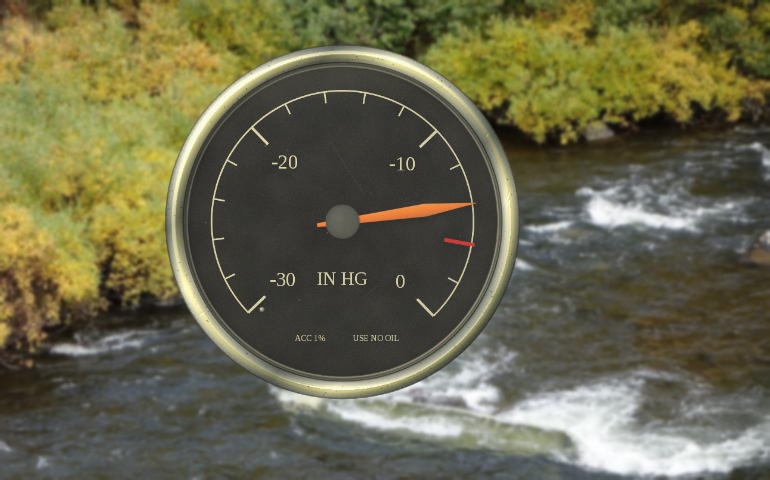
-6inHg
